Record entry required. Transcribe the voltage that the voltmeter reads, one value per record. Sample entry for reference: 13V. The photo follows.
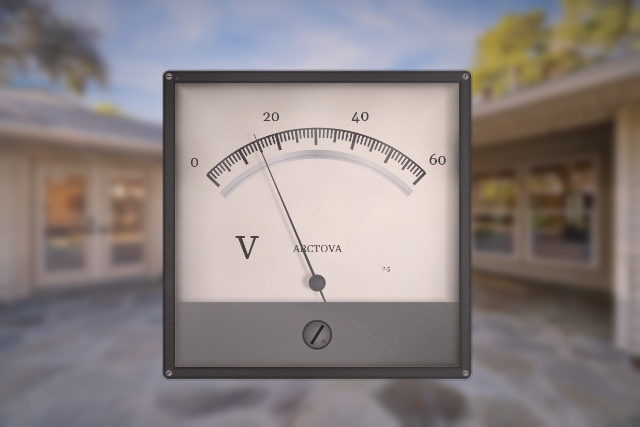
15V
